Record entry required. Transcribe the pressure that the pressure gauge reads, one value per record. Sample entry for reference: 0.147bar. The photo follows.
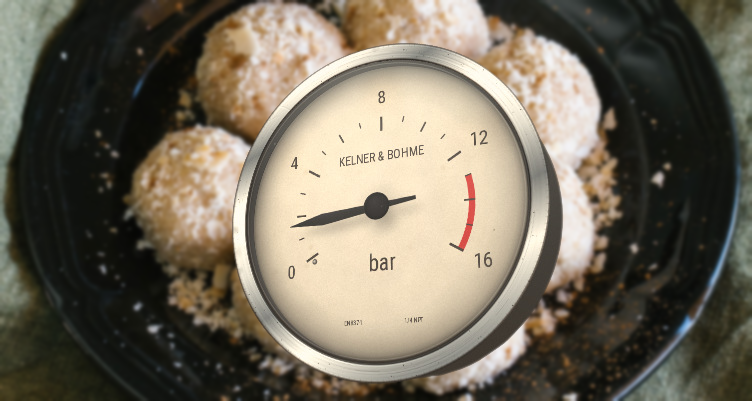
1.5bar
